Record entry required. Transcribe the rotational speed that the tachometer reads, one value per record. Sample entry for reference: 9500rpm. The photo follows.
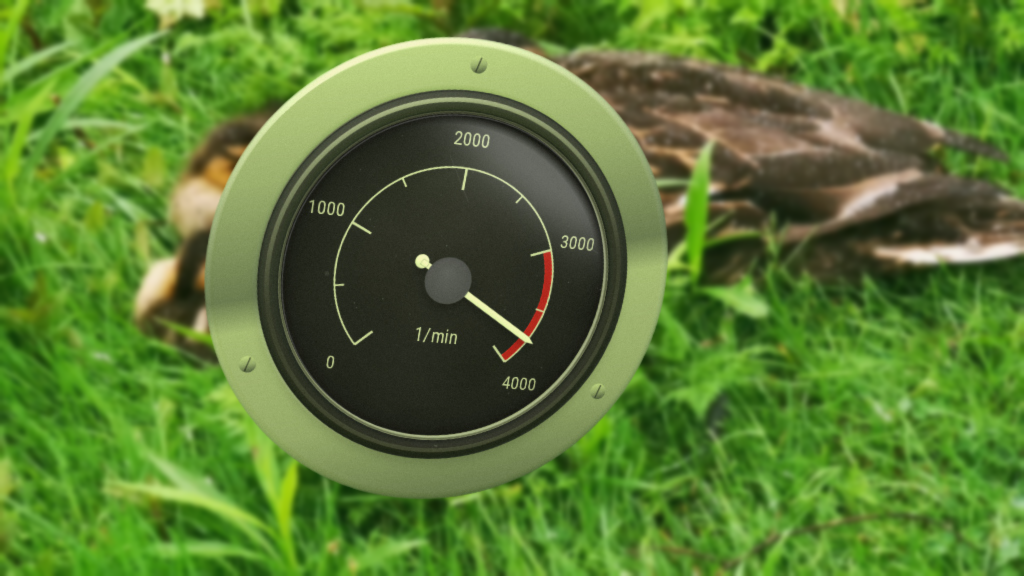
3750rpm
